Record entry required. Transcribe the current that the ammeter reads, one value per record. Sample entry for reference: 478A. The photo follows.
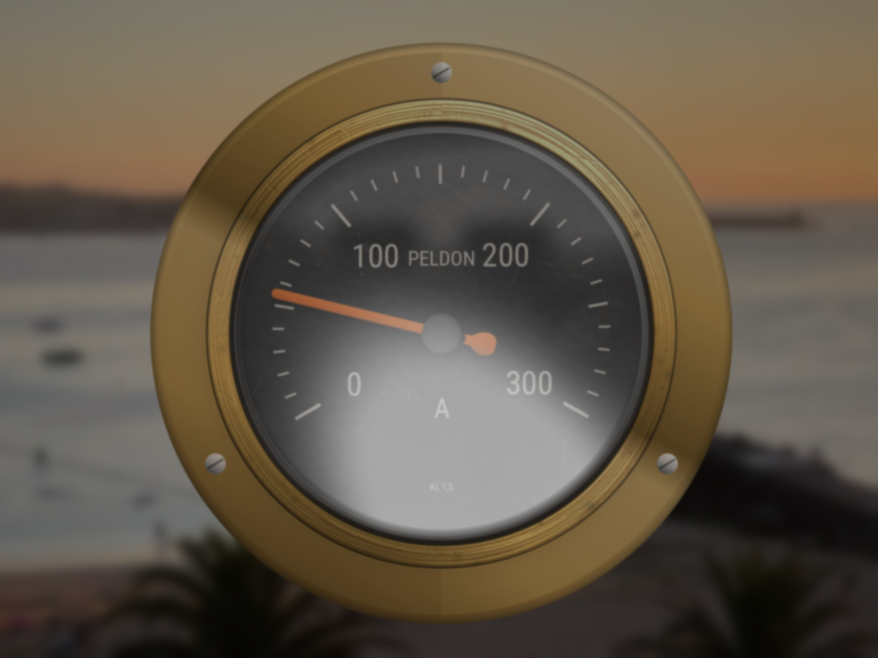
55A
